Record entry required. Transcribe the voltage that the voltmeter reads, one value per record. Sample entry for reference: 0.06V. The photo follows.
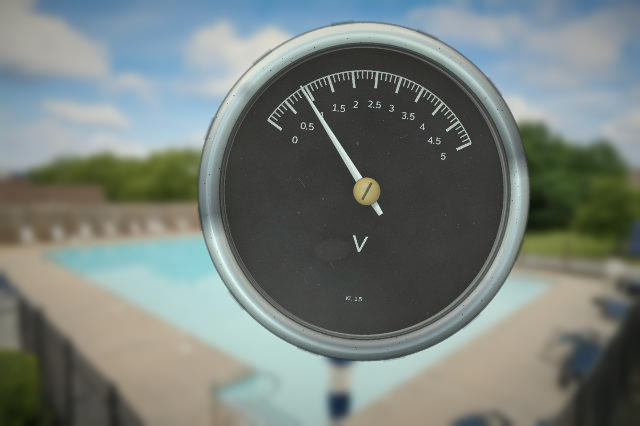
0.9V
